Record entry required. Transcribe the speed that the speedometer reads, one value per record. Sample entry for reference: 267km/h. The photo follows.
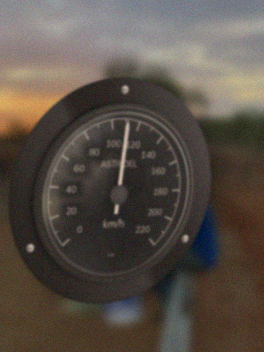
110km/h
